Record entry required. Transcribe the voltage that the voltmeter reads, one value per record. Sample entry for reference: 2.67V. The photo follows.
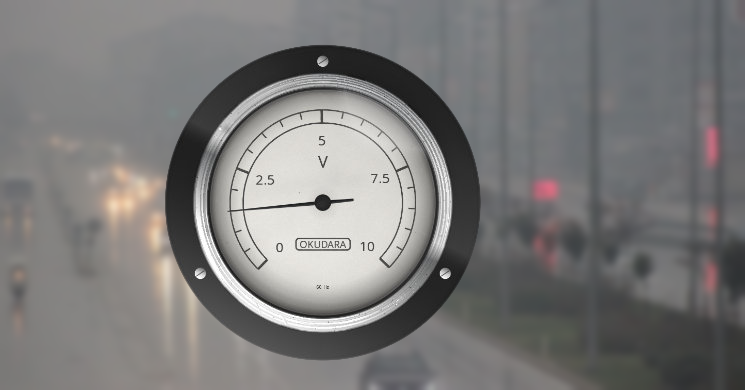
1.5V
